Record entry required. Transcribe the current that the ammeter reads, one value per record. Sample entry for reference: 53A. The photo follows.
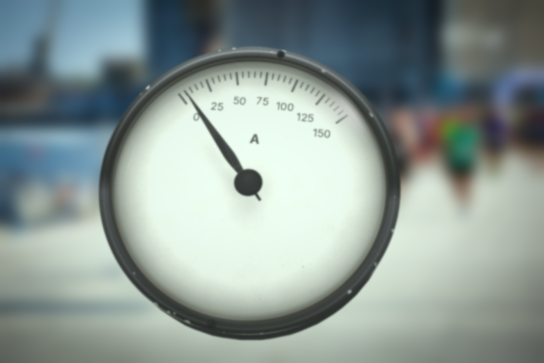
5A
